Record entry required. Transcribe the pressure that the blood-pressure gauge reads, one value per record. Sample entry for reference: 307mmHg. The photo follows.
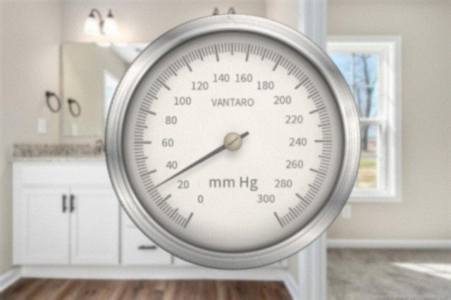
30mmHg
